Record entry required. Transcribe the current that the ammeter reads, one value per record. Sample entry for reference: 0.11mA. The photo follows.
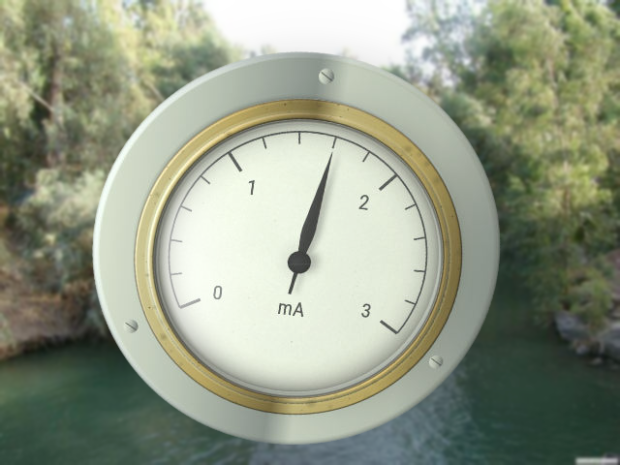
1.6mA
